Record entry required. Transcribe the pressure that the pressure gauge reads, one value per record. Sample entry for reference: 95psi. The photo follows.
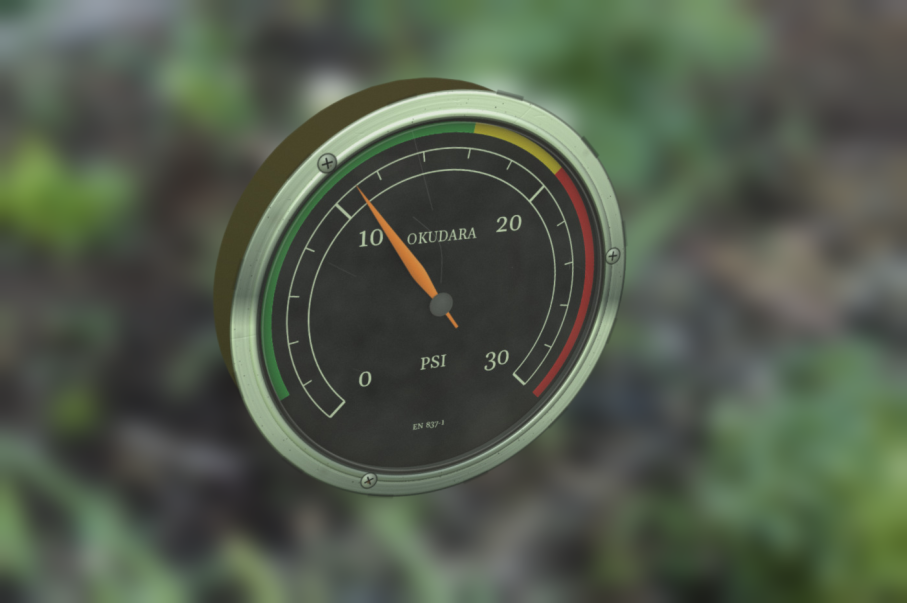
11psi
